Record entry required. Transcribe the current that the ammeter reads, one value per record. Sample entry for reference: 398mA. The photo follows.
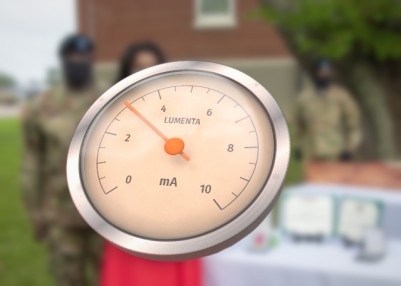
3mA
